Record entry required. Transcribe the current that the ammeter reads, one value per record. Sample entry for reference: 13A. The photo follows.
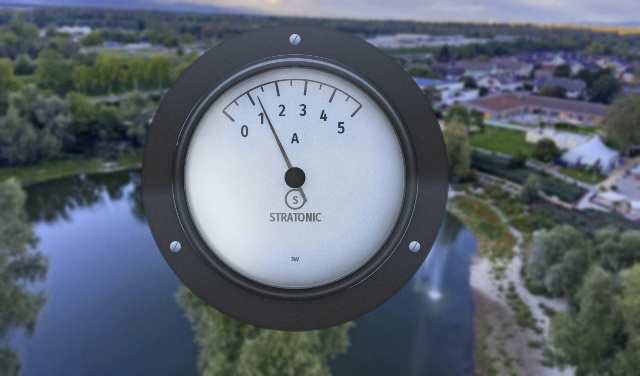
1.25A
